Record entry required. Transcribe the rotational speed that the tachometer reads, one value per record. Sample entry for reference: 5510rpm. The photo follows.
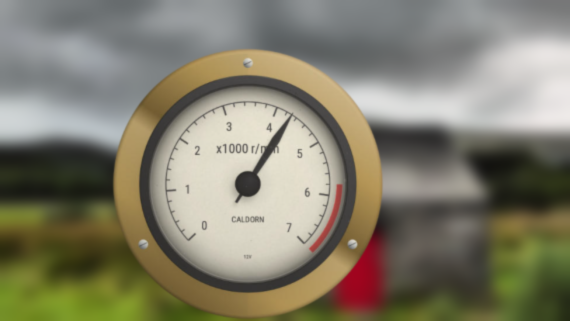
4300rpm
